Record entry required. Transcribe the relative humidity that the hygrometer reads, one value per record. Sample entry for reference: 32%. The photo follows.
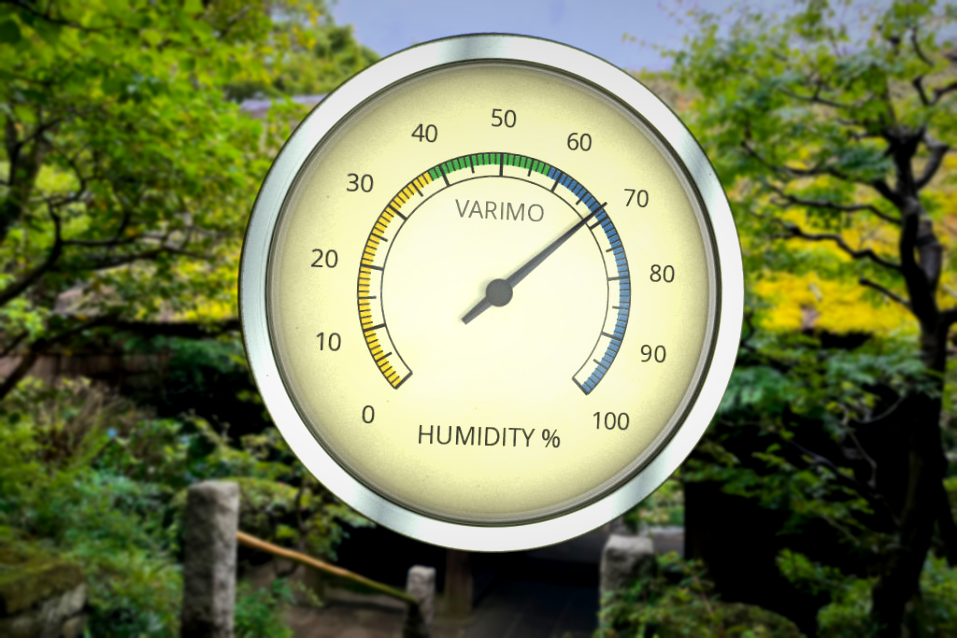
68%
